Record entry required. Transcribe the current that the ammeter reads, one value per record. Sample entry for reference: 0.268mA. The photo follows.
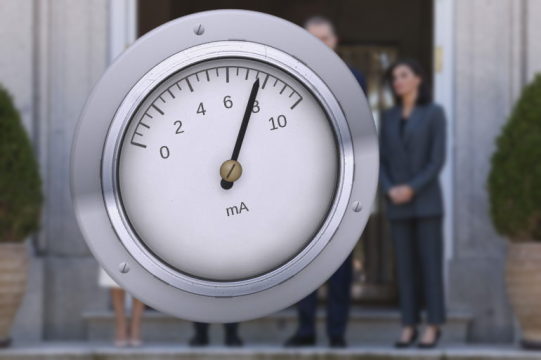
7.5mA
